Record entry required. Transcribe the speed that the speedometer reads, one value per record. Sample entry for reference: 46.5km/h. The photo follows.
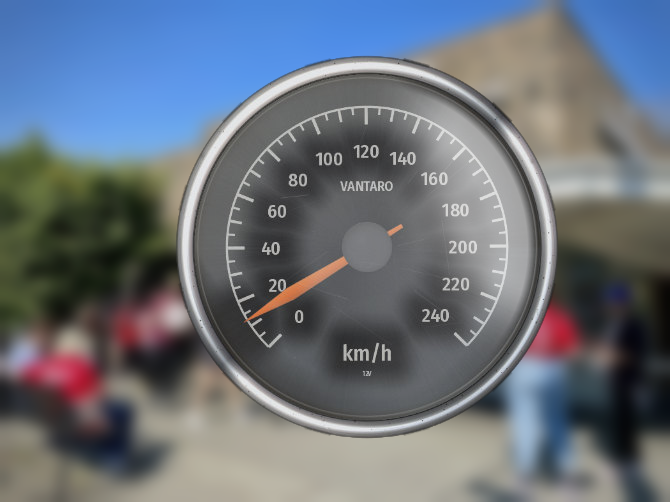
12.5km/h
